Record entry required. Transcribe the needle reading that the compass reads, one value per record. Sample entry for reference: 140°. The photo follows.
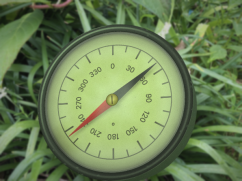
232.5°
